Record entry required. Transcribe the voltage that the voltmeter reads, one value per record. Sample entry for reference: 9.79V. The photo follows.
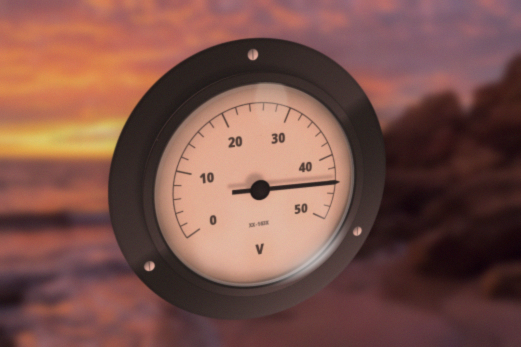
44V
